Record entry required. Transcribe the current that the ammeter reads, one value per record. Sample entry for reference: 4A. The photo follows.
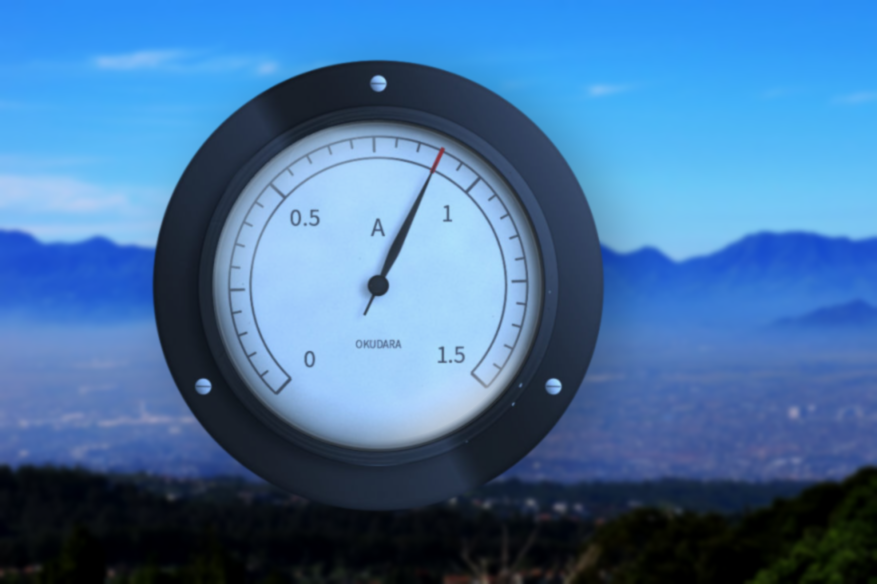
0.9A
